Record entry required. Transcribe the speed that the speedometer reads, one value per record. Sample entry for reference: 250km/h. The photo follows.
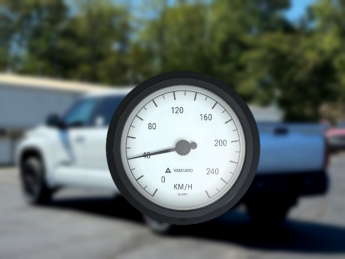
40km/h
